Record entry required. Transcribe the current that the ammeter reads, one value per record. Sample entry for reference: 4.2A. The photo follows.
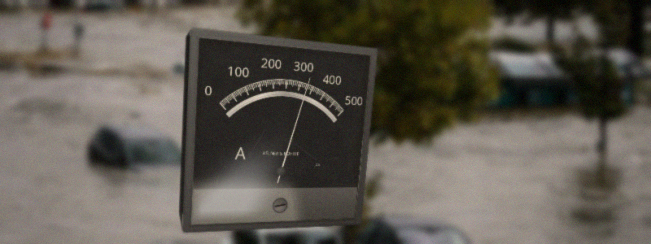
325A
